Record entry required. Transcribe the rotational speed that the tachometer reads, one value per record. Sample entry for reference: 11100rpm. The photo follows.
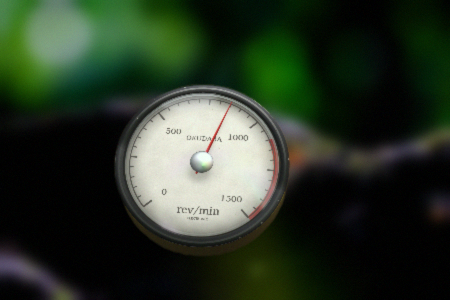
850rpm
